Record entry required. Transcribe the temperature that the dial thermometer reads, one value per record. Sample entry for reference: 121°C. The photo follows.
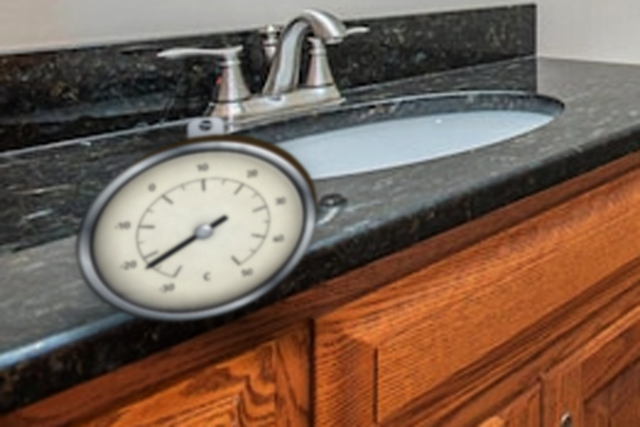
-22.5°C
